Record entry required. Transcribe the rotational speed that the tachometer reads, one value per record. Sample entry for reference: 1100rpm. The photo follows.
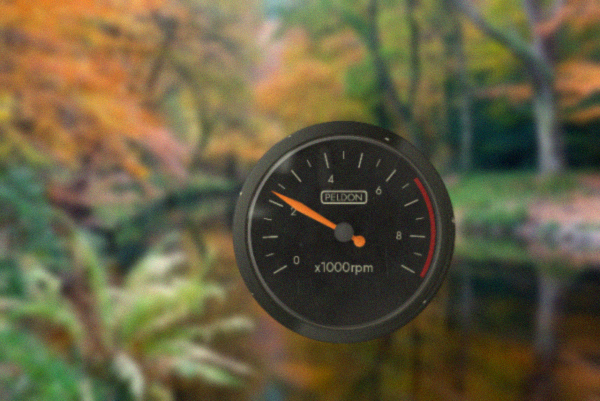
2250rpm
